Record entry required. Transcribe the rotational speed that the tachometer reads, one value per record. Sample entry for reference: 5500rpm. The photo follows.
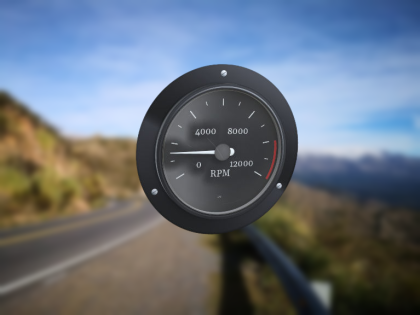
1500rpm
